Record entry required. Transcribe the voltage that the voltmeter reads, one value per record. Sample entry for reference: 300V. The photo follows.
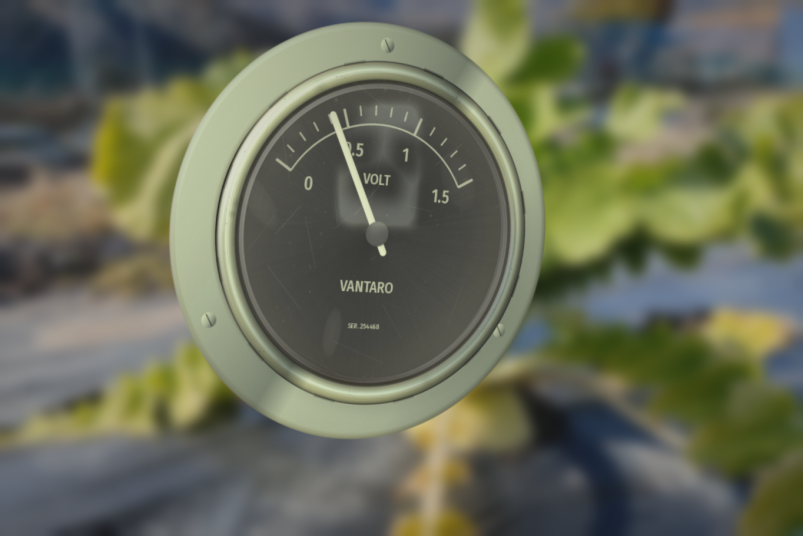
0.4V
